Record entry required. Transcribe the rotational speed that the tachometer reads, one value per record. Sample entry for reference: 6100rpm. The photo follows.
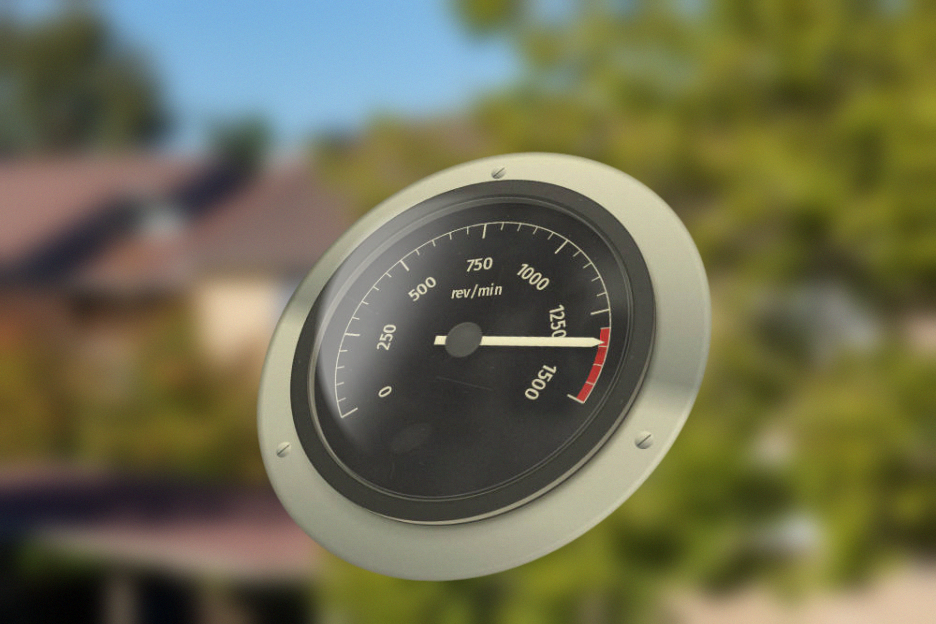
1350rpm
